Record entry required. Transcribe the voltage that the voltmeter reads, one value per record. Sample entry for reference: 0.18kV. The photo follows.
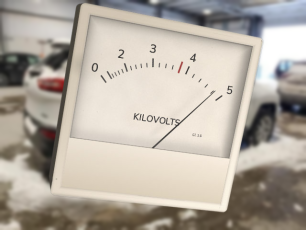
4.8kV
